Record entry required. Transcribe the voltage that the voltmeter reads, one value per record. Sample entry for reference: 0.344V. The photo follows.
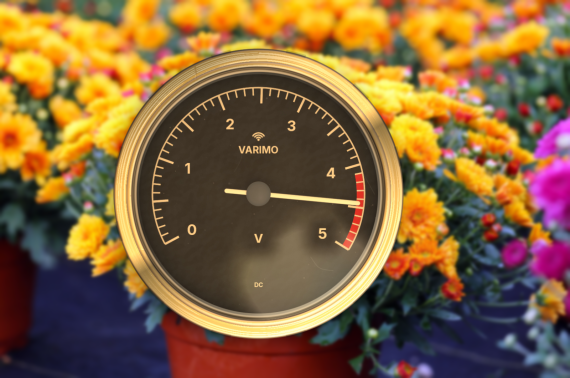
4.45V
